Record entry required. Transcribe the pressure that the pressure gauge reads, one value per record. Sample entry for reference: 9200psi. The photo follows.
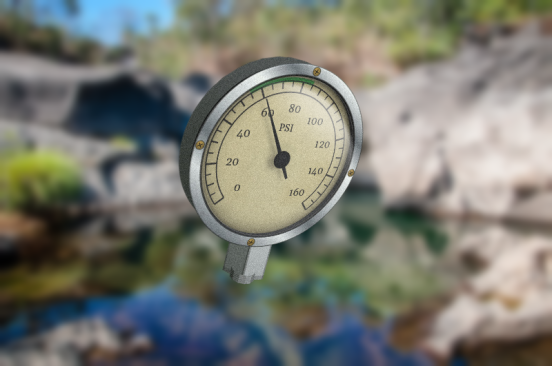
60psi
